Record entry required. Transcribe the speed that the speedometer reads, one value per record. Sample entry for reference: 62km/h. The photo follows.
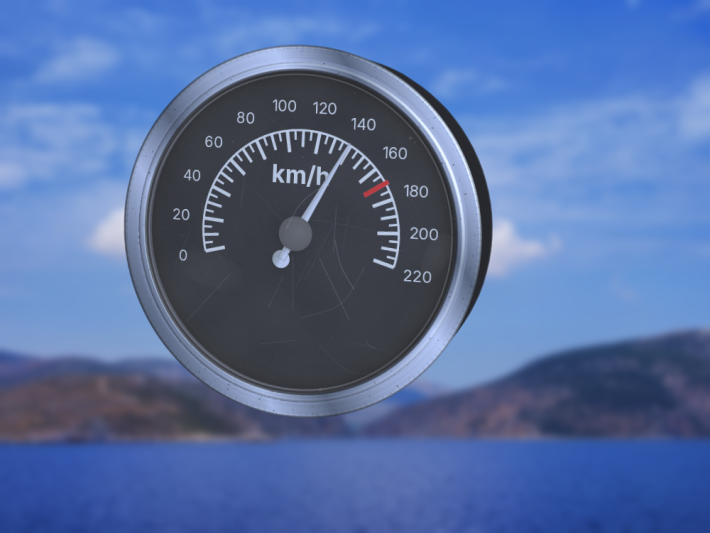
140km/h
